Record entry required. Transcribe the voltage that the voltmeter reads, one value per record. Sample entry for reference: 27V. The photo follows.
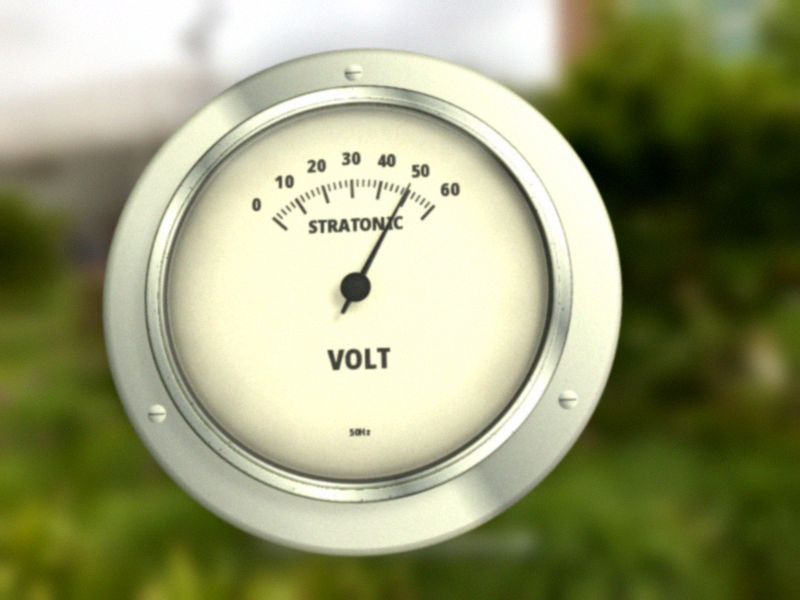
50V
